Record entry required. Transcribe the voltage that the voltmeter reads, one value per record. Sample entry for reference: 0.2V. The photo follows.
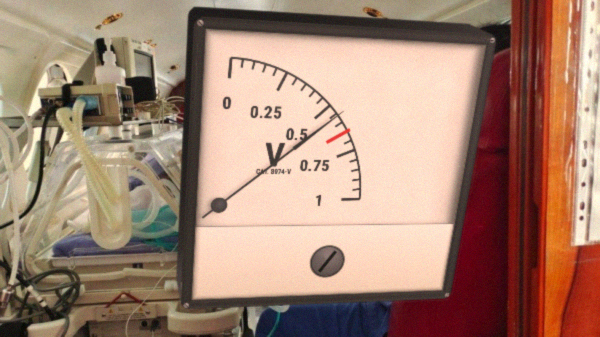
0.55V
